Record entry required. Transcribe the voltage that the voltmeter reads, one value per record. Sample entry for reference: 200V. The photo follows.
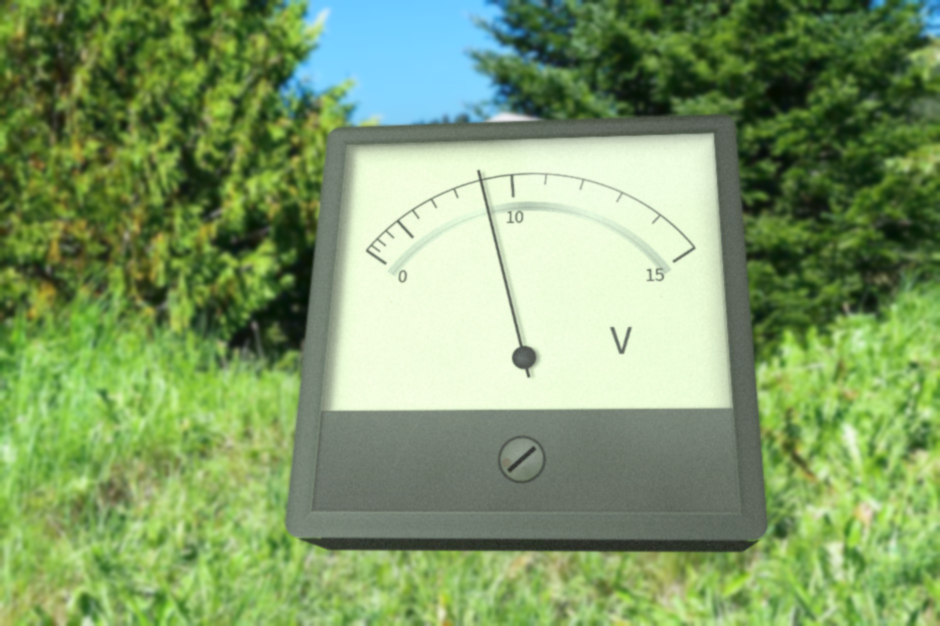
9V
